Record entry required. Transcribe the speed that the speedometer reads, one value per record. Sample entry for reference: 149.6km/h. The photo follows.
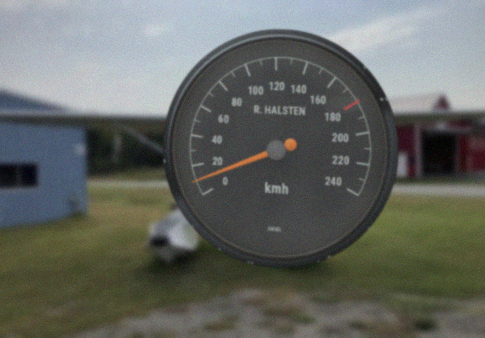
10km/h
